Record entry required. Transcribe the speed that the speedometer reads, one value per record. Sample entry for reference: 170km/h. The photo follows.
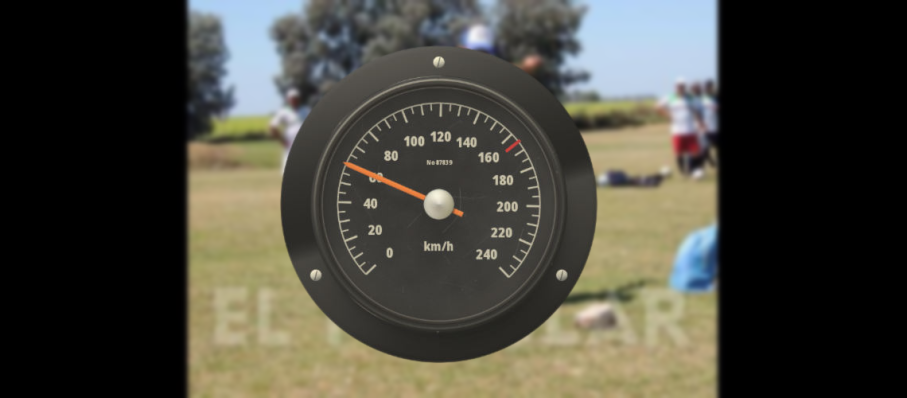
60km/h
